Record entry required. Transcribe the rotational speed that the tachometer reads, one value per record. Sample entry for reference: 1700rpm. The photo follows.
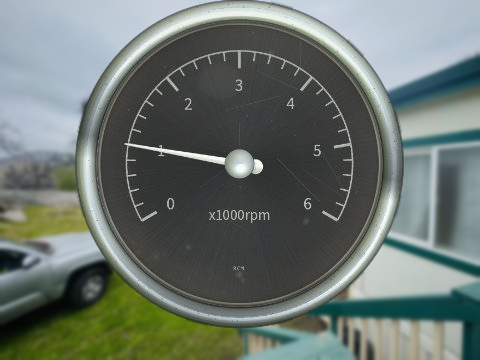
1000rpm
